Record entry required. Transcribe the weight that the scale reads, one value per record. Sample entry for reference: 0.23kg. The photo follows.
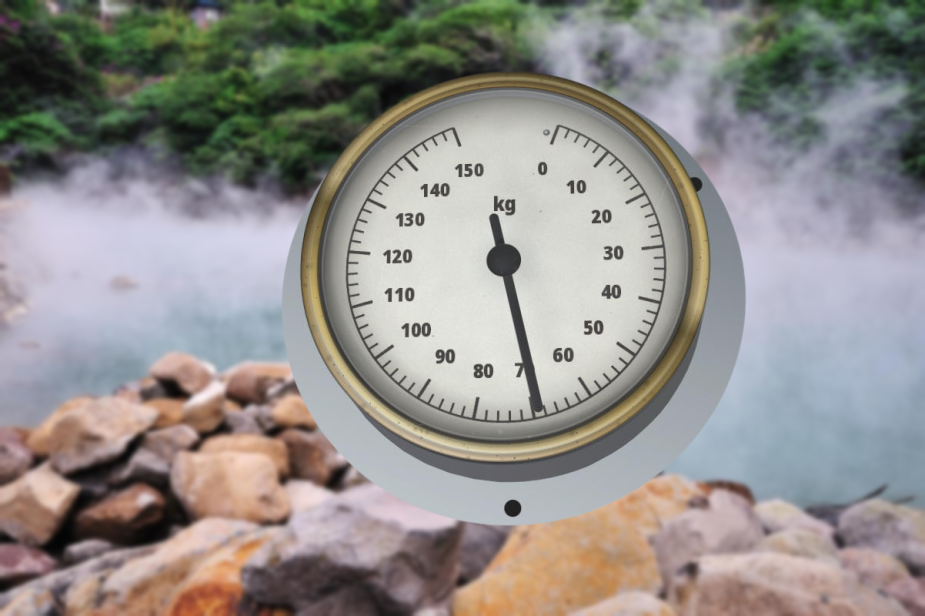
69kg
